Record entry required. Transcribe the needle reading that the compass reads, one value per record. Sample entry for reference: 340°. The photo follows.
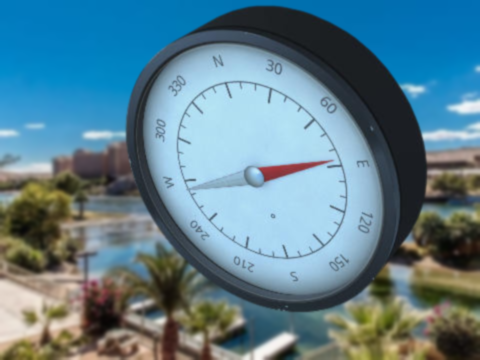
85°
